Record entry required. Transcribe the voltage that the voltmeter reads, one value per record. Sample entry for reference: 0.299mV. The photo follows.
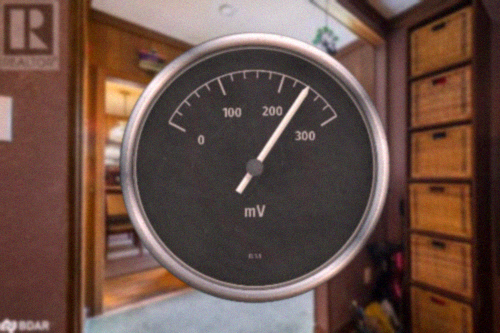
240mV
